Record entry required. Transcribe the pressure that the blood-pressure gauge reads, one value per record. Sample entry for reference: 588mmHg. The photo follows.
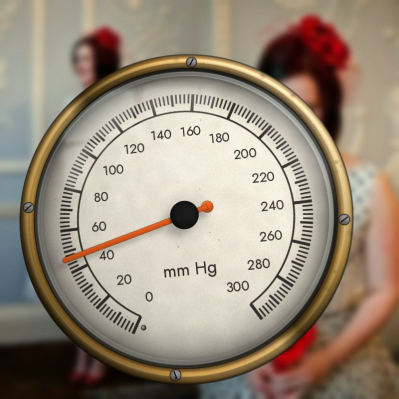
46mmHg
